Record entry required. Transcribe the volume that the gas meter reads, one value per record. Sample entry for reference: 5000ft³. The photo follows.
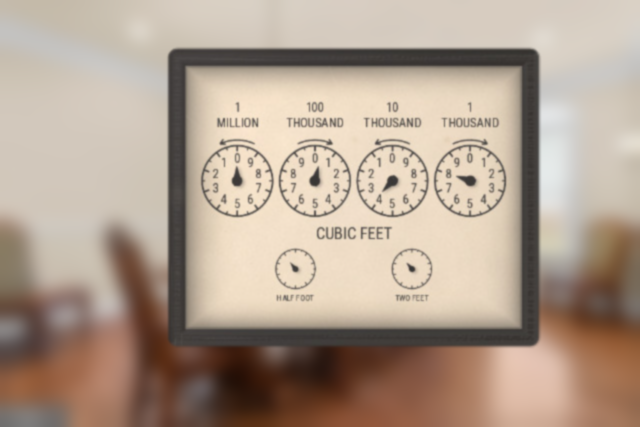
3800ft³
